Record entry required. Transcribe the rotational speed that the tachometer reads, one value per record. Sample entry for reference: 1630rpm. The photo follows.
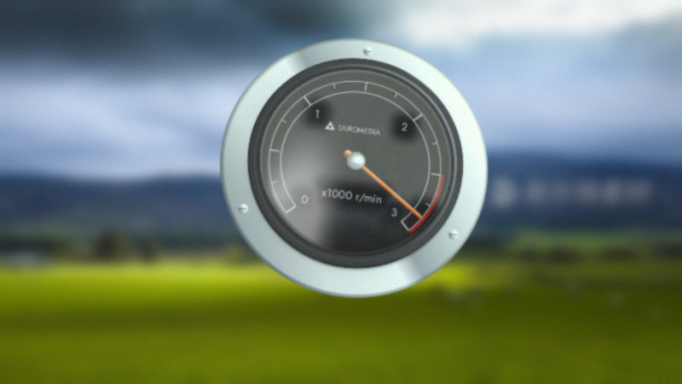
2875rpm
